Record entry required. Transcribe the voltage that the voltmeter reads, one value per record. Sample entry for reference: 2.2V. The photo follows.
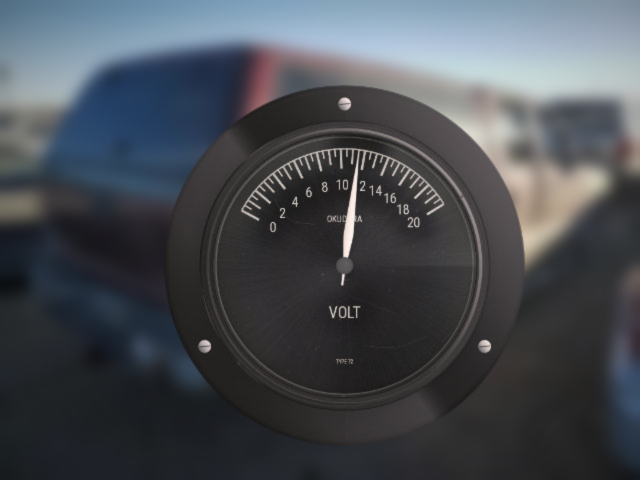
11.5V
